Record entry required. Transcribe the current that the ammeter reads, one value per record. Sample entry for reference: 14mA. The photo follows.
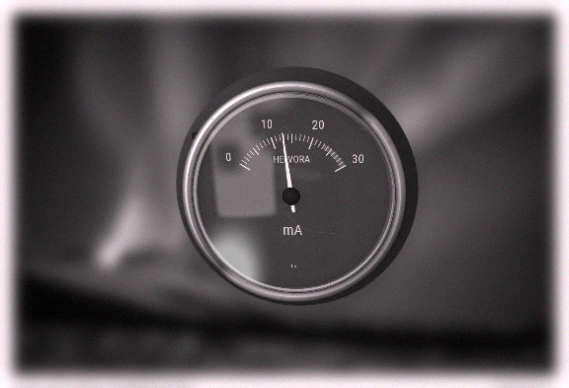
13mA
